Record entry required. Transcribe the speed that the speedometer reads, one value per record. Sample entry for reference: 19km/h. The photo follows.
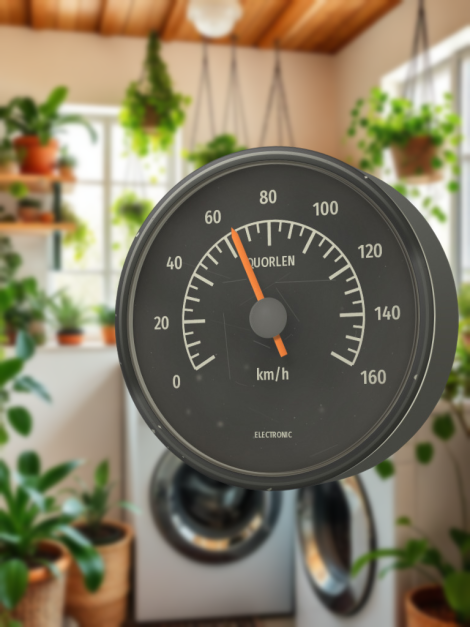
65km/h
